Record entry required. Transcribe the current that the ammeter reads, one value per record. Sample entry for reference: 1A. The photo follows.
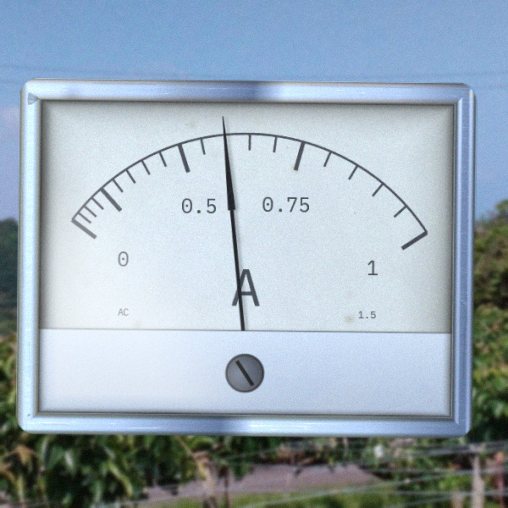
0.6A
